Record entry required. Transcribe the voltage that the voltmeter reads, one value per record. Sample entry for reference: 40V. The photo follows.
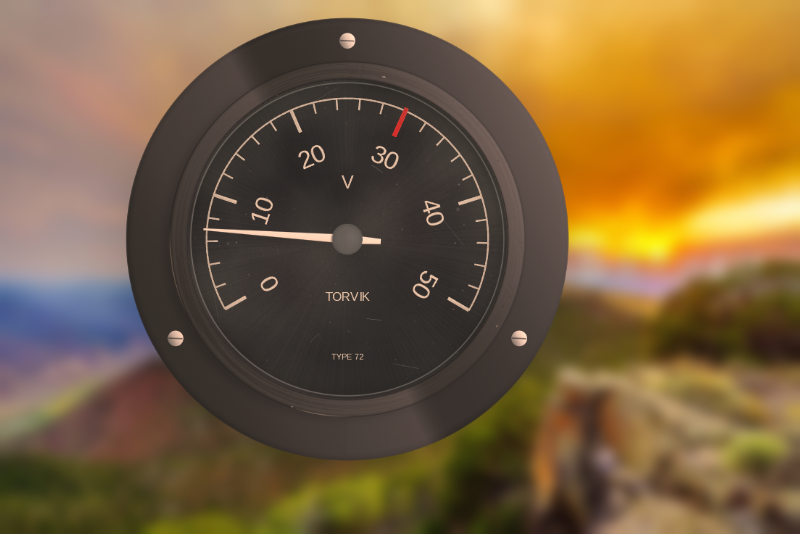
7V
